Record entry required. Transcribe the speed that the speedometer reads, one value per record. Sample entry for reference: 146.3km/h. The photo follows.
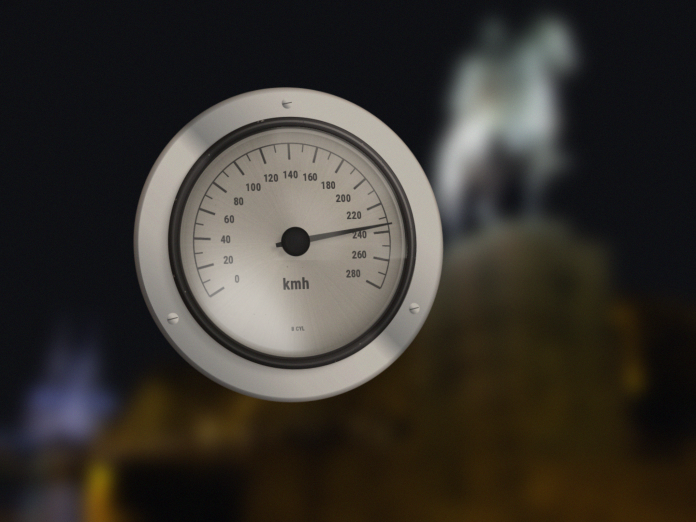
235km/h
